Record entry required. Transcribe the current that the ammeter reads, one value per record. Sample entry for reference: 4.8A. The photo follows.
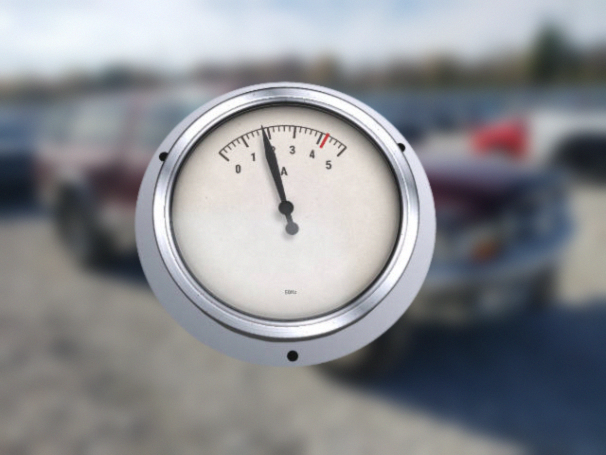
1.8A
